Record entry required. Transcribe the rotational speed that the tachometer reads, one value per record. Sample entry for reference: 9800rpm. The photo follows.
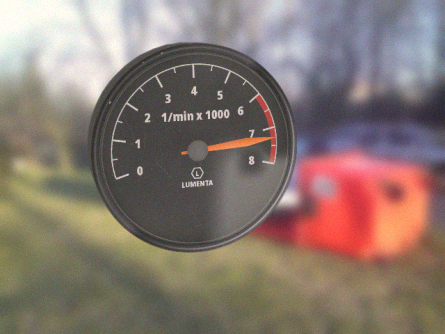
7250rpm
